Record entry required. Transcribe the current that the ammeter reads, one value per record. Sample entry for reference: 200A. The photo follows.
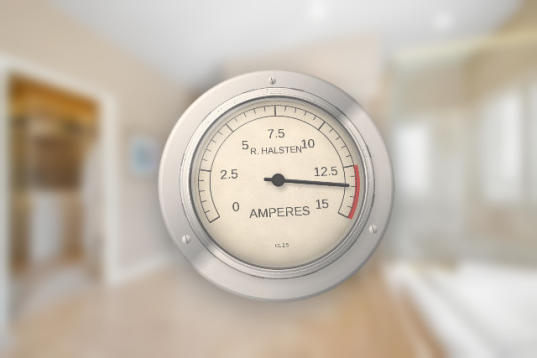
13.5A
